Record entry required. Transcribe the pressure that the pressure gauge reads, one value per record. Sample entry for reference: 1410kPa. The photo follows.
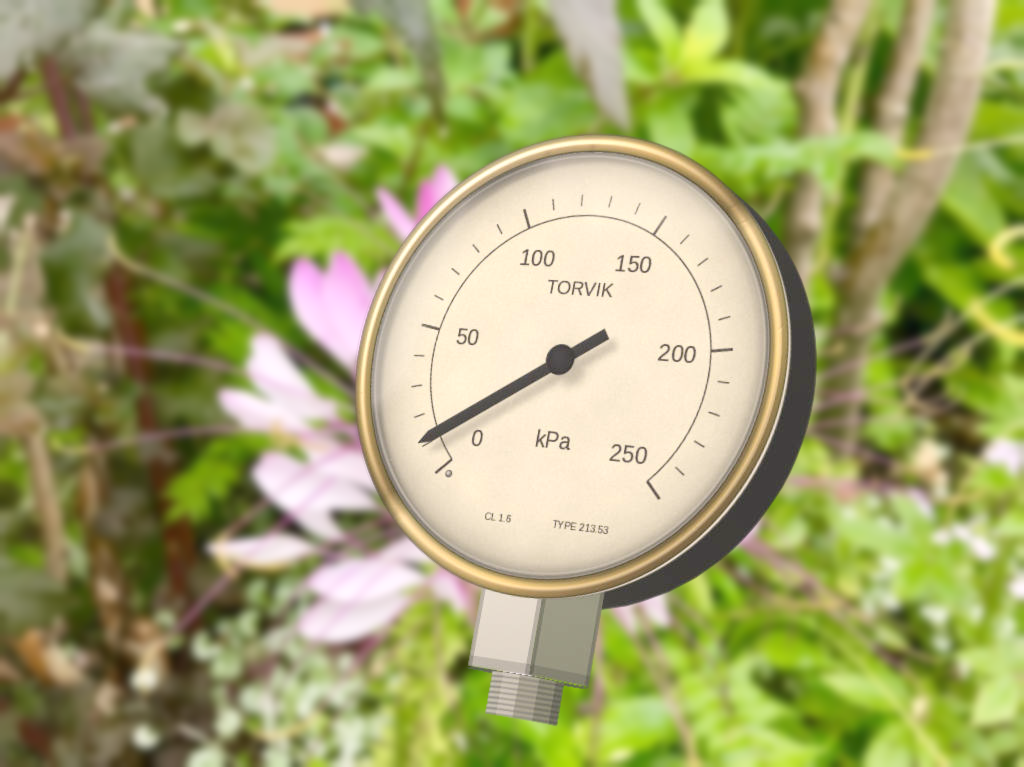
10kPa
